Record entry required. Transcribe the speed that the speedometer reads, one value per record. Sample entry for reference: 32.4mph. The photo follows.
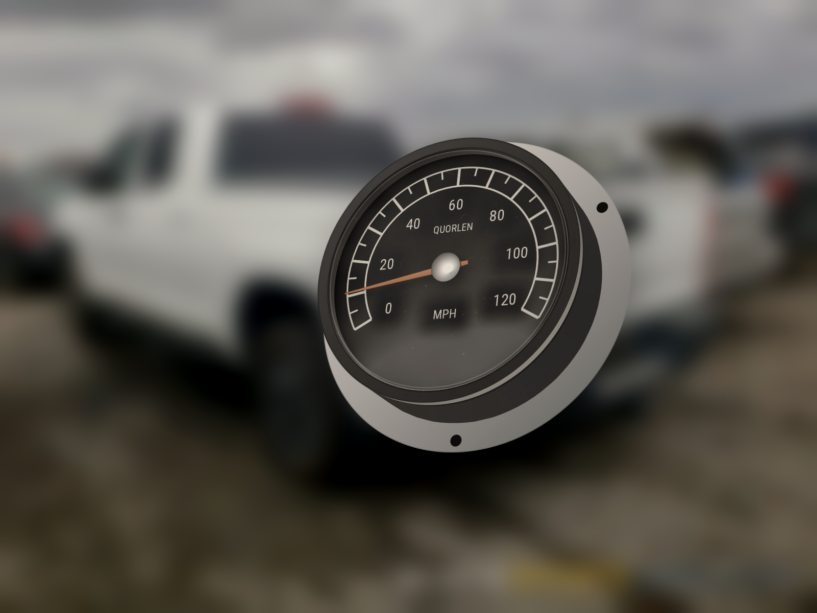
10mph
